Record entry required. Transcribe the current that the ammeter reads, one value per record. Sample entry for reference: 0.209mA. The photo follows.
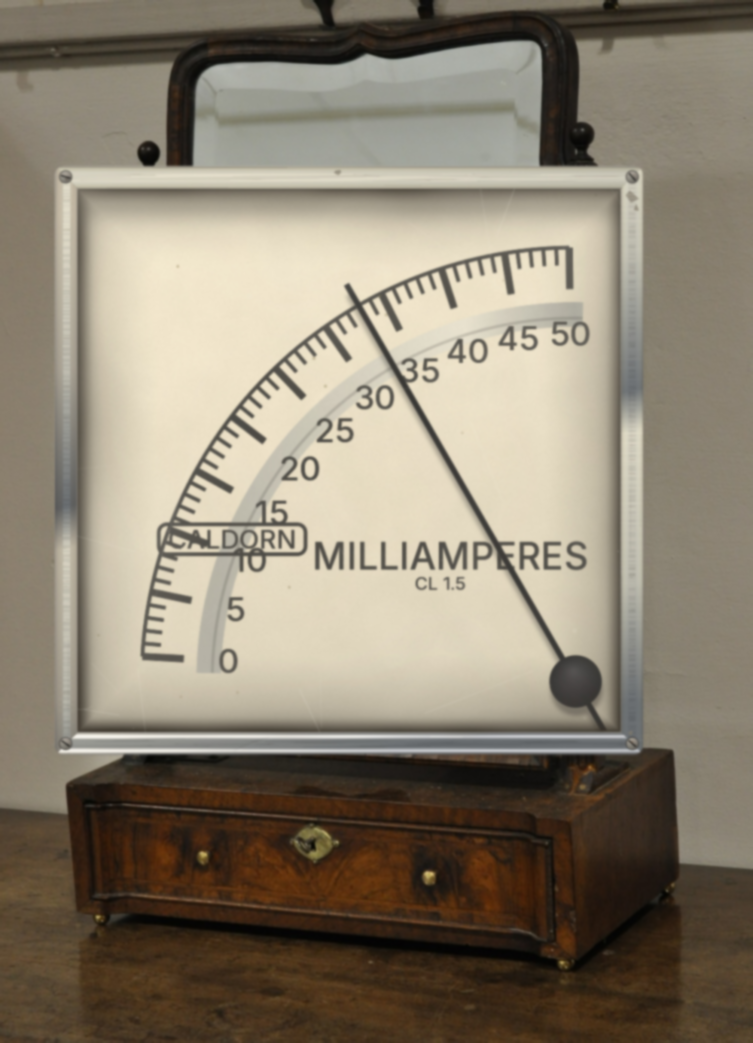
33mA
